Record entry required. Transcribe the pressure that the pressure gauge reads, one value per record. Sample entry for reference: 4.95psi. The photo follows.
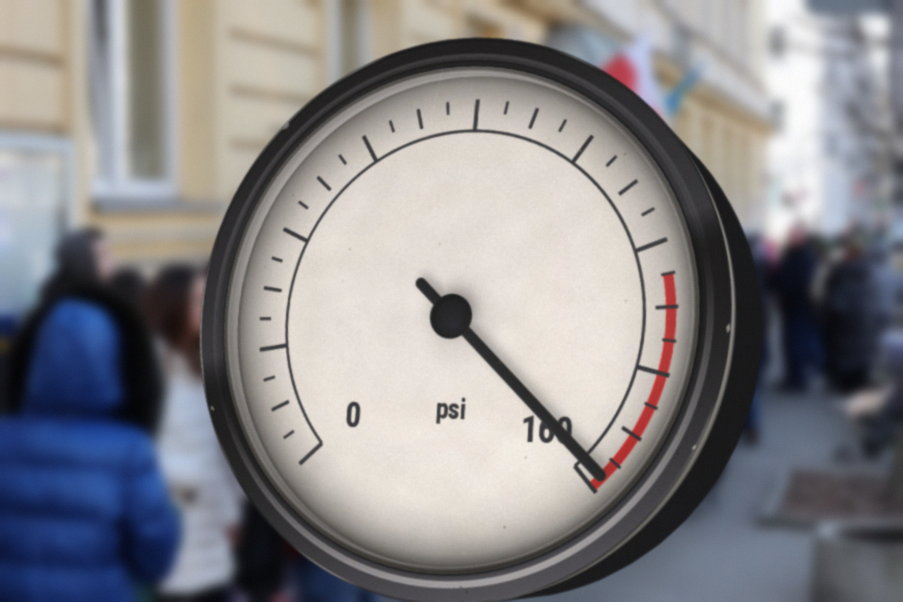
157.5psi
